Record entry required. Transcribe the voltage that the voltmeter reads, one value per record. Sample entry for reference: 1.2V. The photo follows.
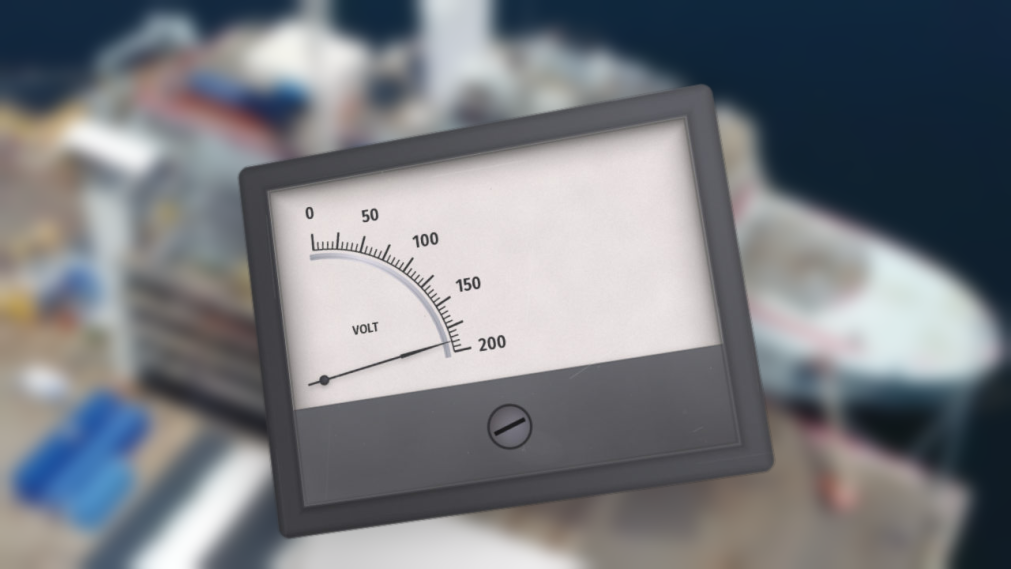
190V
